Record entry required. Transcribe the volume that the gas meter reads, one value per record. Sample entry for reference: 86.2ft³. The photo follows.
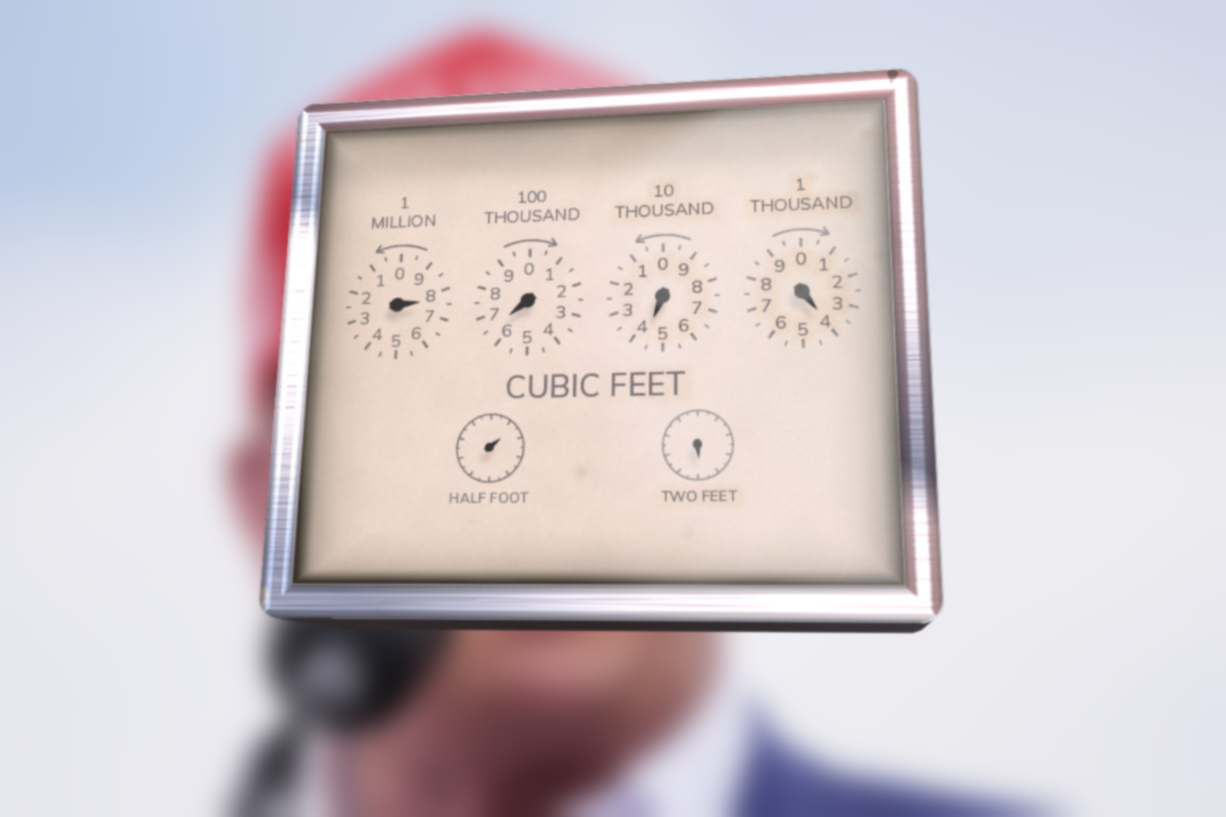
764400ft³
